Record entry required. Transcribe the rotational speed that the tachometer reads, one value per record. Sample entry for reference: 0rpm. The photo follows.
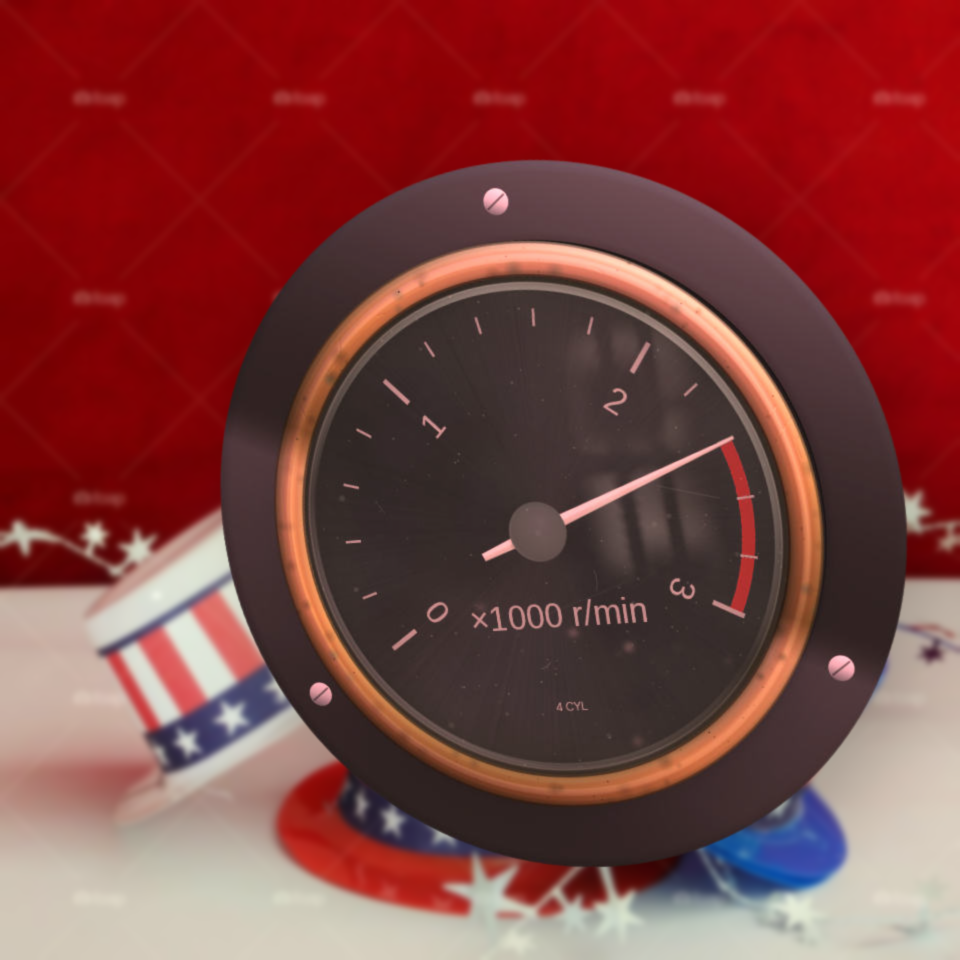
2400rpm
